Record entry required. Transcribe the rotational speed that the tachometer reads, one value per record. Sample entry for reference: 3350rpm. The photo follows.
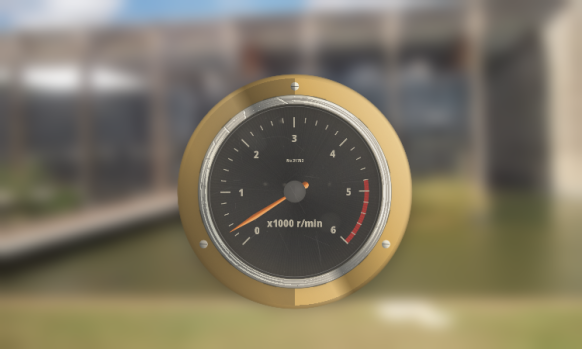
300rpm
